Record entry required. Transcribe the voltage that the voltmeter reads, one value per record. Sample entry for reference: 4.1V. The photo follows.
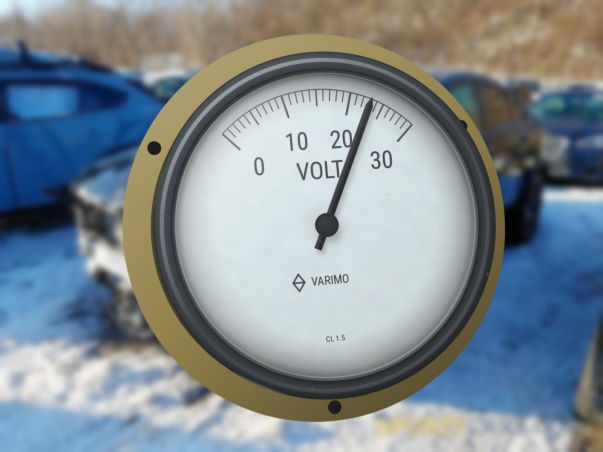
23V
